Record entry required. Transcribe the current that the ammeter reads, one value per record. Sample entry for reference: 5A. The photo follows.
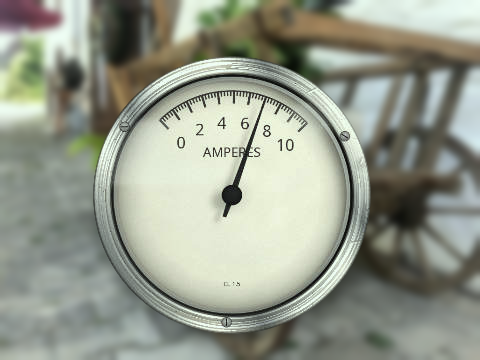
7A
